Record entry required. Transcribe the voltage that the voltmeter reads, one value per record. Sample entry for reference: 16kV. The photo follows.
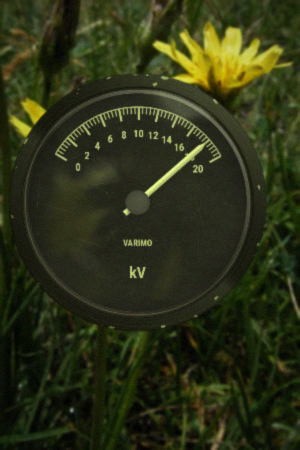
18kV
